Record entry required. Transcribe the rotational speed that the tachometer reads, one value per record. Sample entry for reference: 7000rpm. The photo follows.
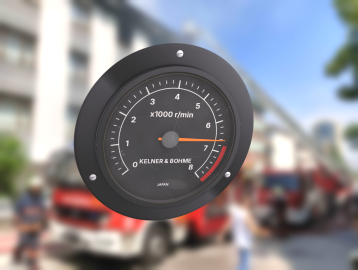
6600rpm
